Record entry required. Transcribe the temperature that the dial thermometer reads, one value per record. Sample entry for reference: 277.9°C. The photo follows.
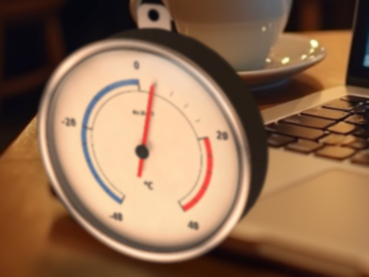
4°C
